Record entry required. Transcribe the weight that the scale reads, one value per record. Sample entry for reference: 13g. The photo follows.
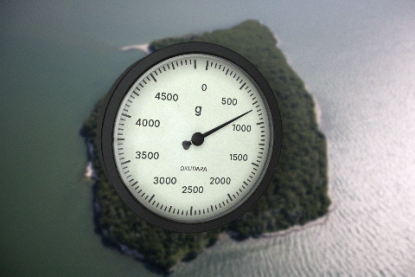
800g
